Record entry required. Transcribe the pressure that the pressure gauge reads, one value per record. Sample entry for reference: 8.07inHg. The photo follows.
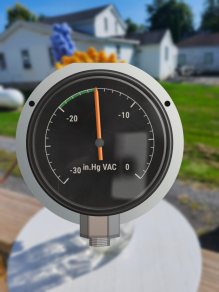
-15inHg
